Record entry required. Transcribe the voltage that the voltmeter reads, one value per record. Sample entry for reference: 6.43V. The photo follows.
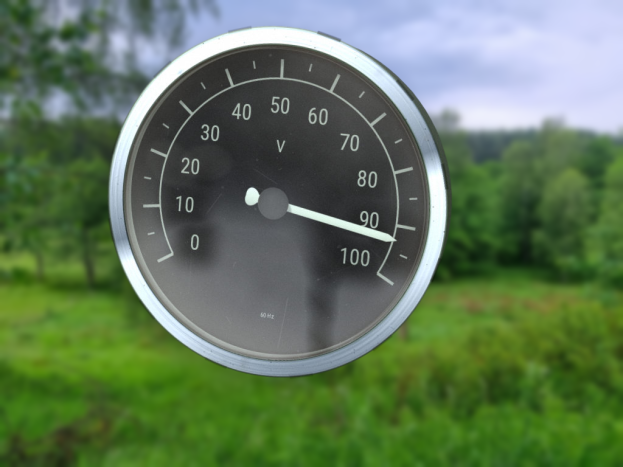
92.5V
